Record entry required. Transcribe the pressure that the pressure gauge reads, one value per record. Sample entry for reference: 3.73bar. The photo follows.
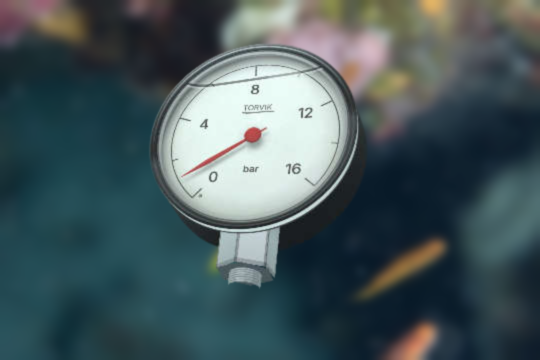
1bar
